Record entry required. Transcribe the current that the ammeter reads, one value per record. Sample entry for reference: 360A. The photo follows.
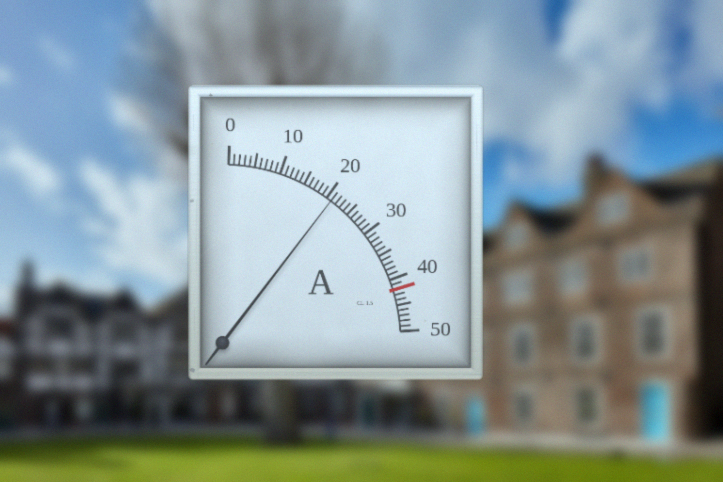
21A
